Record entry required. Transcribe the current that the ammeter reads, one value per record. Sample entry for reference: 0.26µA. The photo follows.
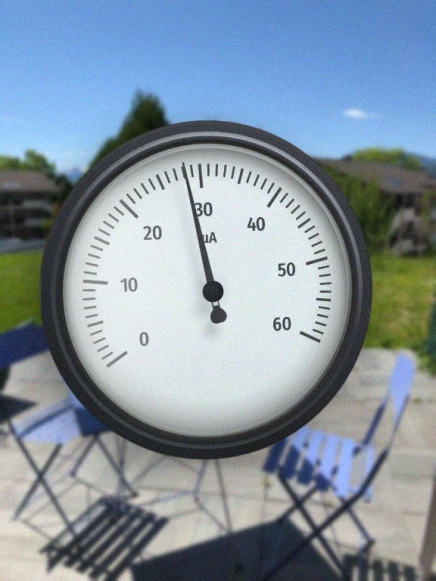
28µA
